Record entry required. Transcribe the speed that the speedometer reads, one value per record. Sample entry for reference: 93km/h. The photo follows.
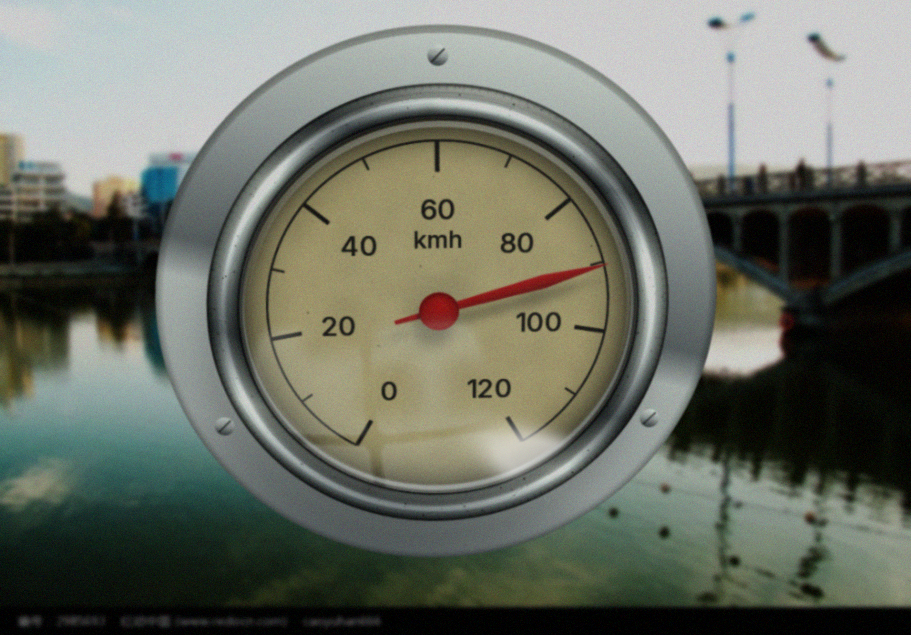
90km/h
